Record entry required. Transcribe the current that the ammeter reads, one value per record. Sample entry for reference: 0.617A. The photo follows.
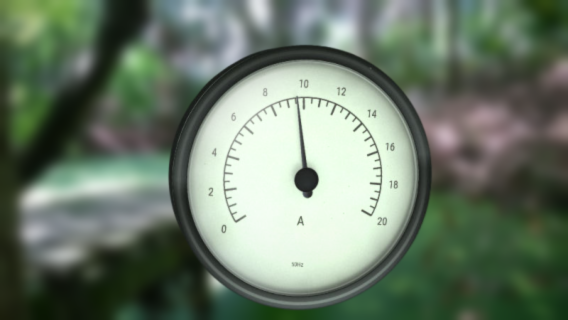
9.5A
